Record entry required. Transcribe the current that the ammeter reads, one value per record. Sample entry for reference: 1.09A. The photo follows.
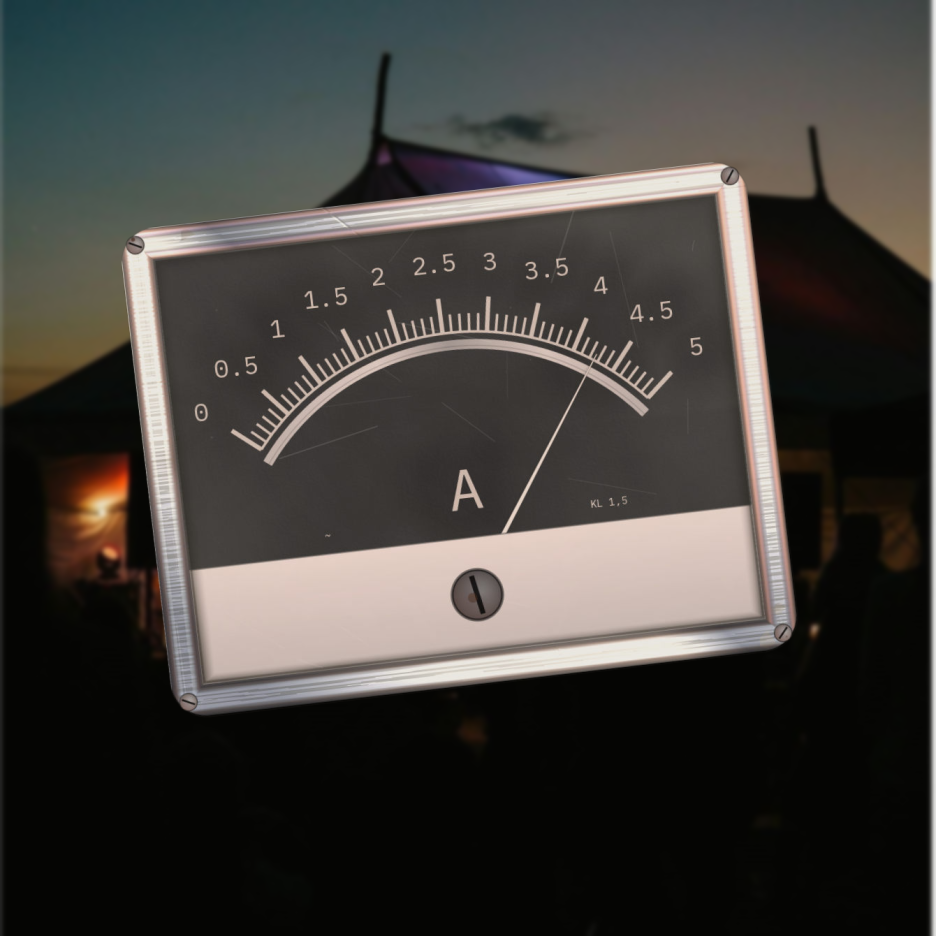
4.25A
